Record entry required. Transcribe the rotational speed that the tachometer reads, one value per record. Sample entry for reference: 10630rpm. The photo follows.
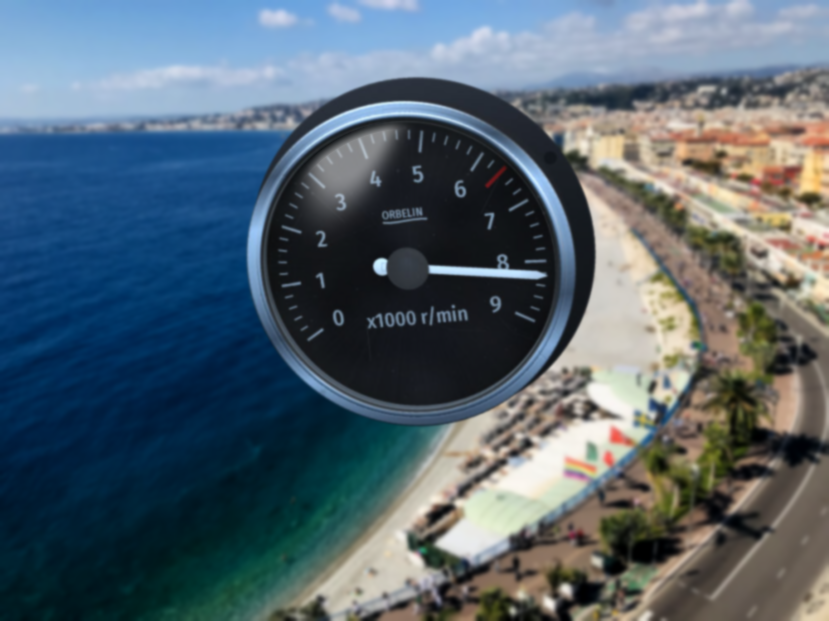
8200rpm
